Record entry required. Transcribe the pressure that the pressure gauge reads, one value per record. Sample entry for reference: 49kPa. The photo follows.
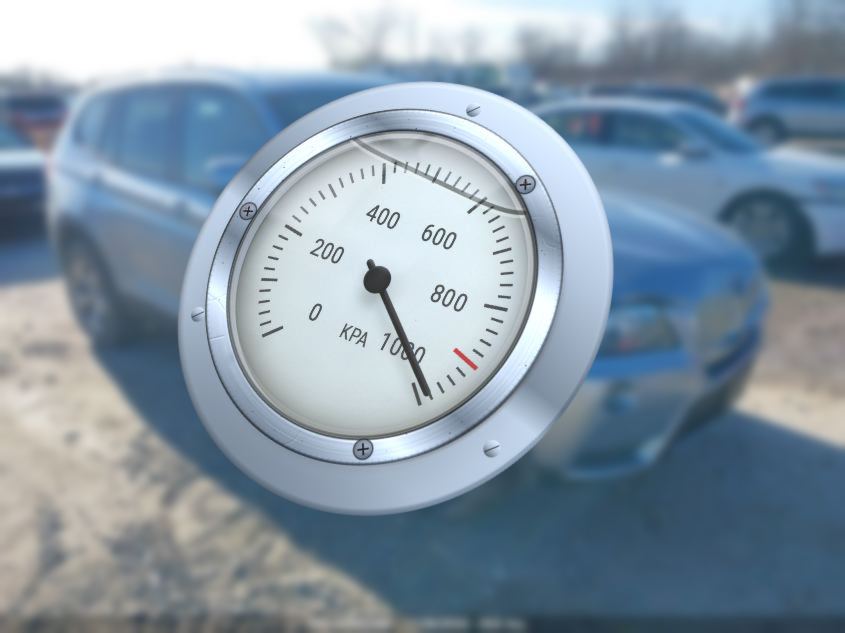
980kPa
